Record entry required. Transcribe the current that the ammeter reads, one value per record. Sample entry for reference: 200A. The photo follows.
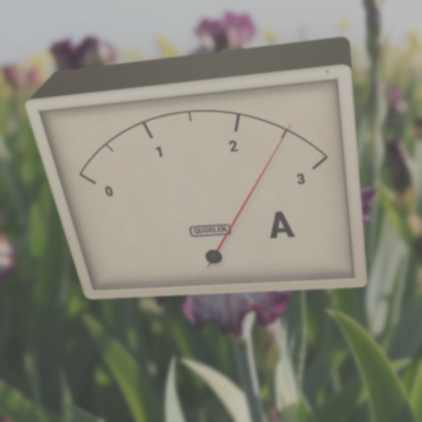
2.5A
